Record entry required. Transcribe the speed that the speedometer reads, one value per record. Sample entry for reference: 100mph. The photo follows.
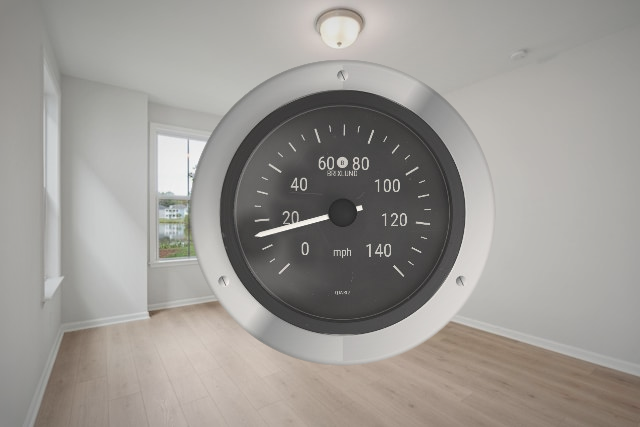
15mph
